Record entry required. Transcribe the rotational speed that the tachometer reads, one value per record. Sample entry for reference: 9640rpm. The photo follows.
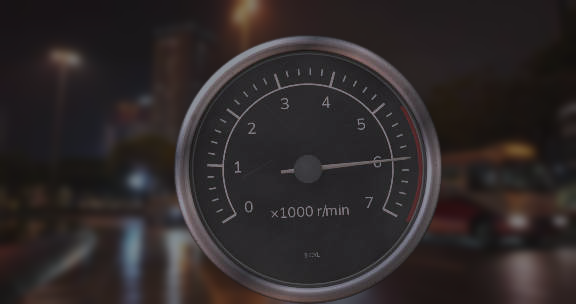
6000rpm
